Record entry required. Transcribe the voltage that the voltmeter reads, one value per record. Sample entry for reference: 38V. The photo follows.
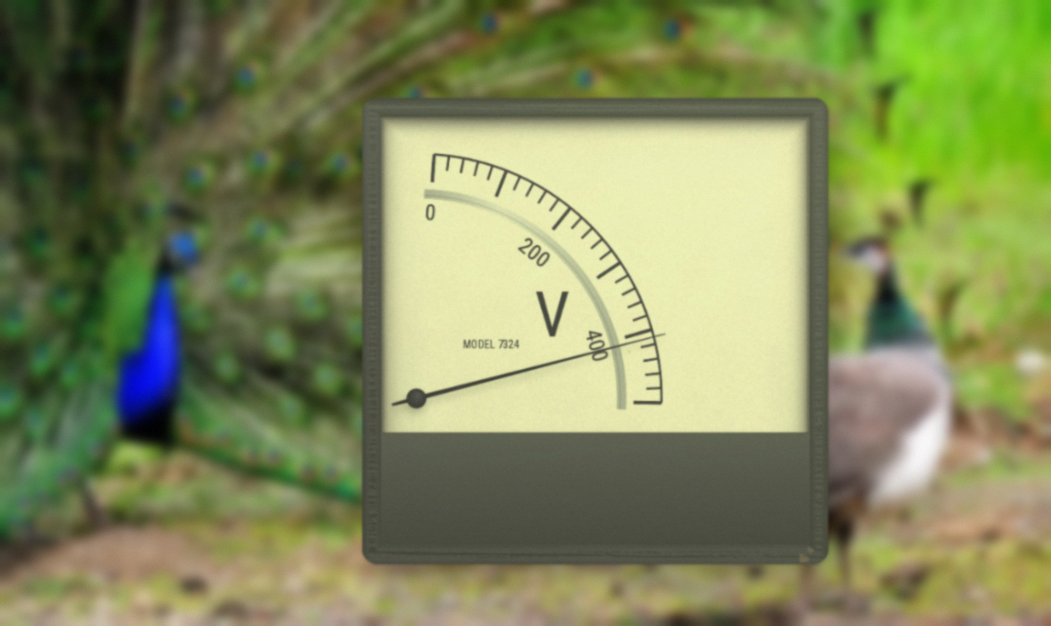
410V
